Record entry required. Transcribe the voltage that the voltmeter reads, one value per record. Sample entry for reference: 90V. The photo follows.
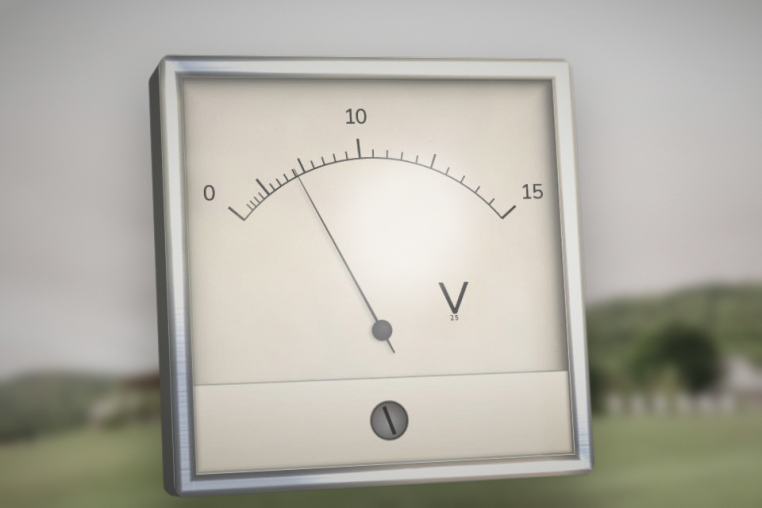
7V
